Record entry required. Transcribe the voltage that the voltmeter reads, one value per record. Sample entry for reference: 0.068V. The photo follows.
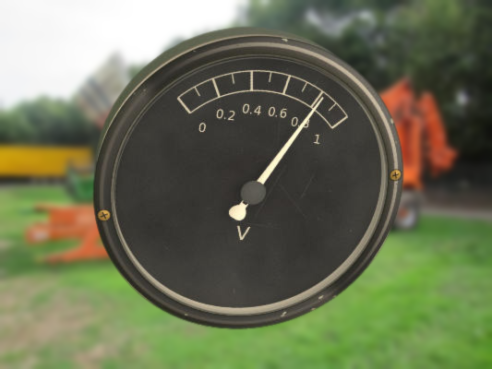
0.8V
